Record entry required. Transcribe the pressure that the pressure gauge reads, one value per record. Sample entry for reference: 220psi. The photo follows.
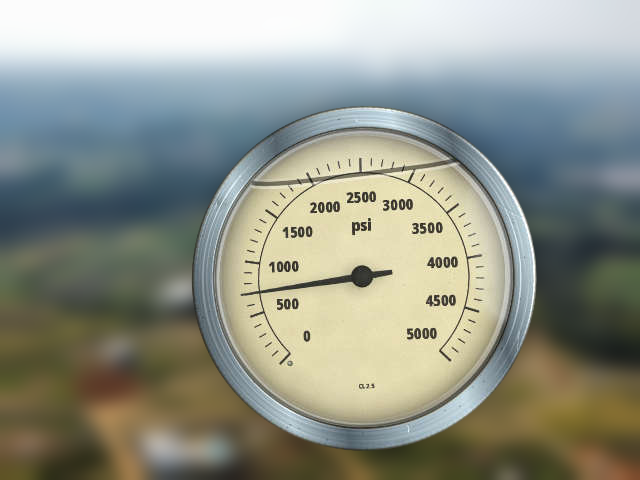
700psi
